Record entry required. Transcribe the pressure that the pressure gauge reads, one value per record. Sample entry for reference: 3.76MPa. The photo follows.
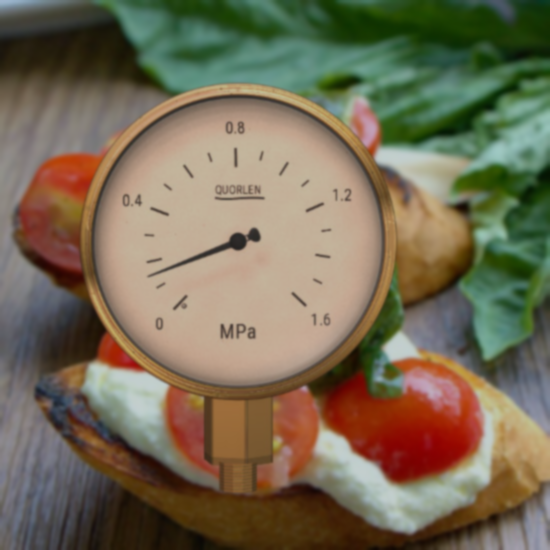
0.15MPa
